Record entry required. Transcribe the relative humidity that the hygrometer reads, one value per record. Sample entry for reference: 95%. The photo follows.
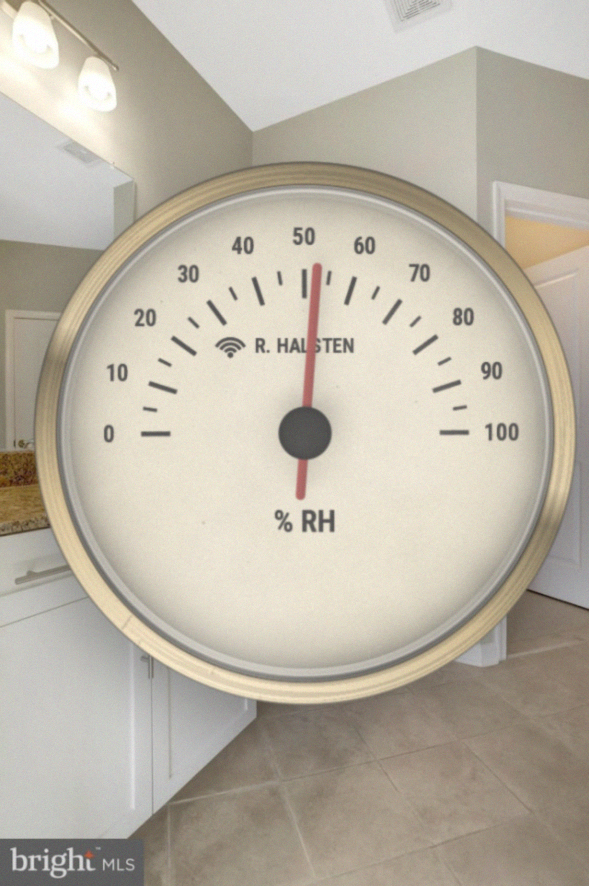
52.5%
